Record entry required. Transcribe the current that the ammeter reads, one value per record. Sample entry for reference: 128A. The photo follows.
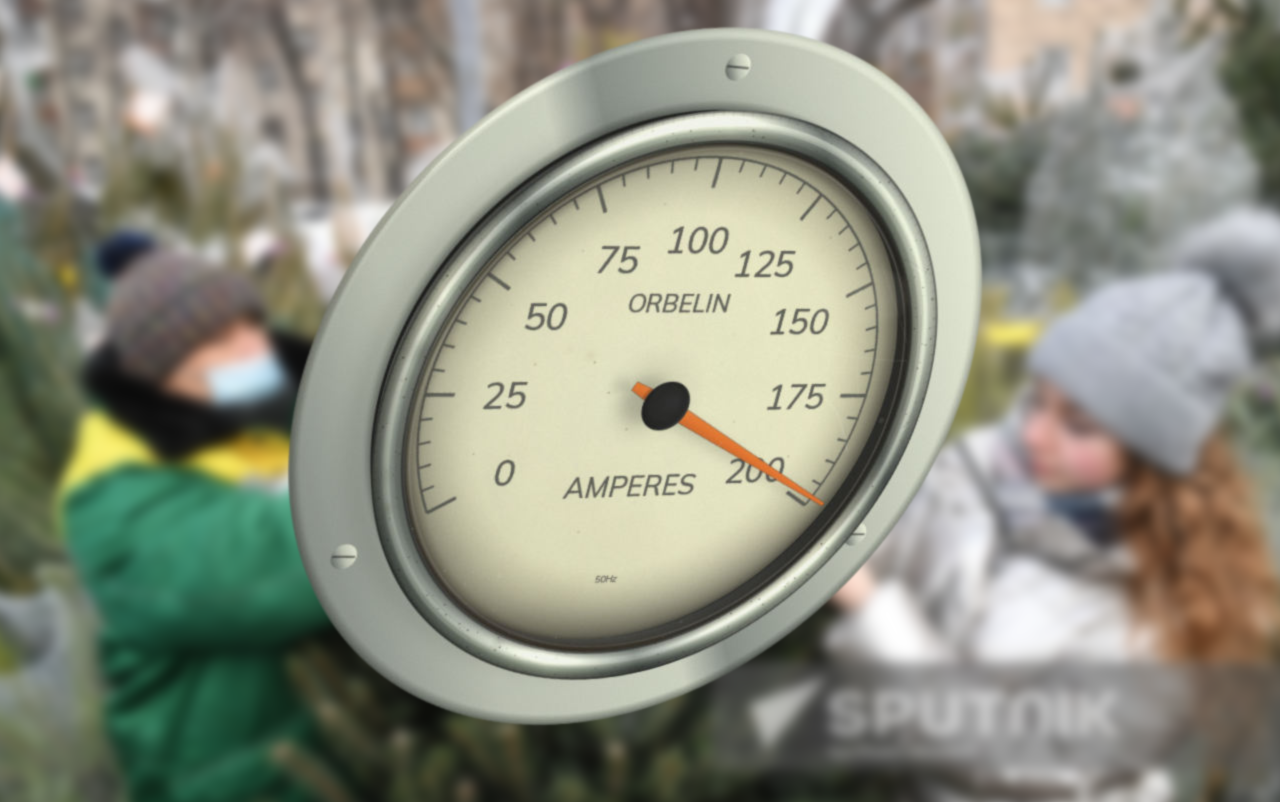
197.5A
